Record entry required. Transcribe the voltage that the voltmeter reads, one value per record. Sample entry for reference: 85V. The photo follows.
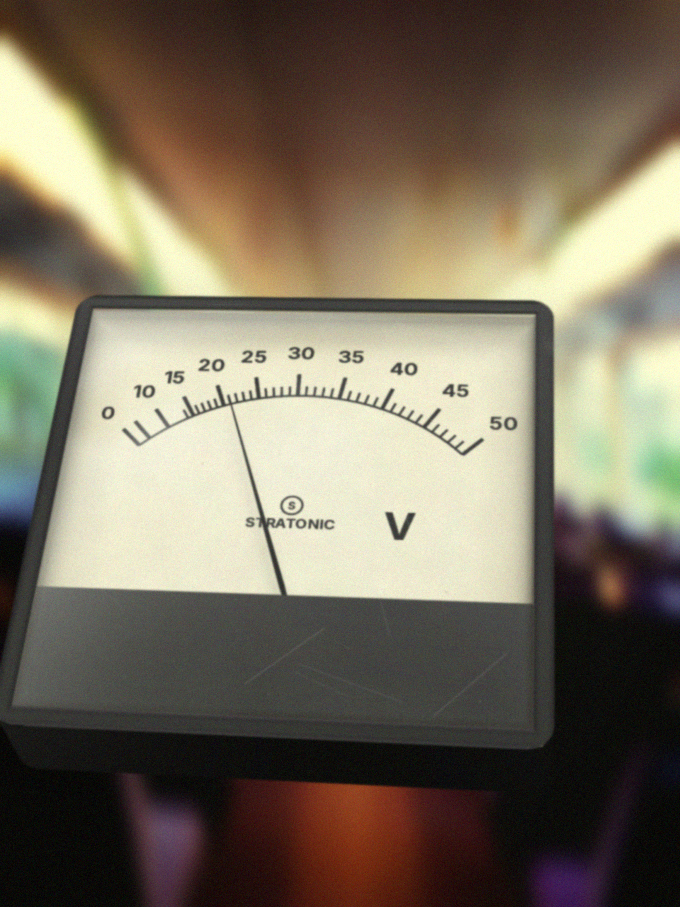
21V
